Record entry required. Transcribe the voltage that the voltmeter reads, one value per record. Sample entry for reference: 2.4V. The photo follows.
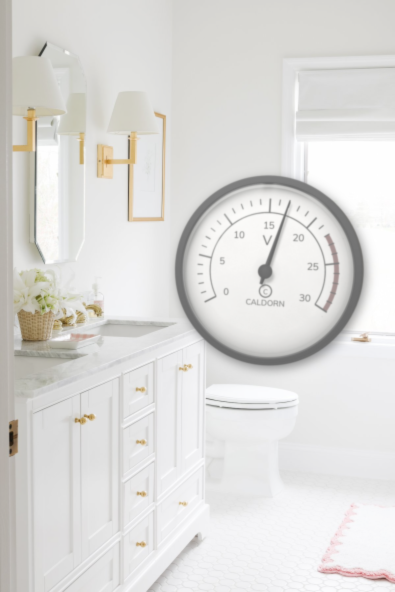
17V
